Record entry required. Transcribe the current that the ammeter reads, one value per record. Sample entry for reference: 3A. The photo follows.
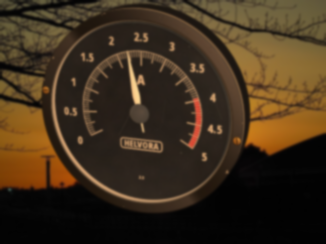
2.25A
